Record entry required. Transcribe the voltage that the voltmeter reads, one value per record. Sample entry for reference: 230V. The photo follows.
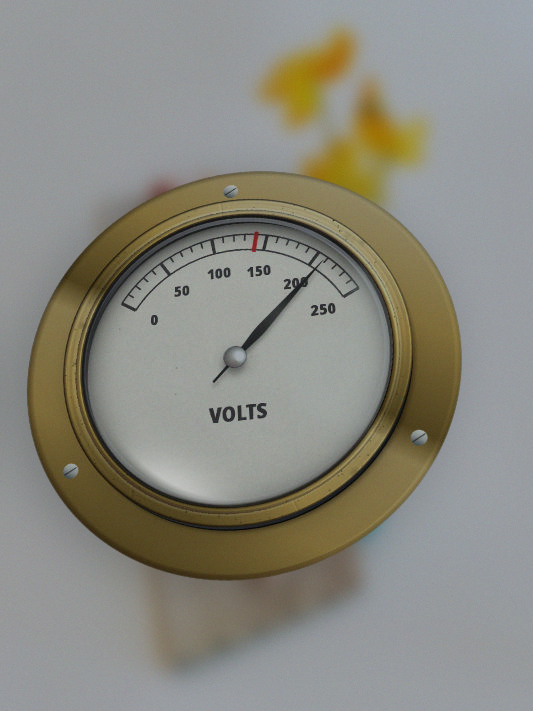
210V
